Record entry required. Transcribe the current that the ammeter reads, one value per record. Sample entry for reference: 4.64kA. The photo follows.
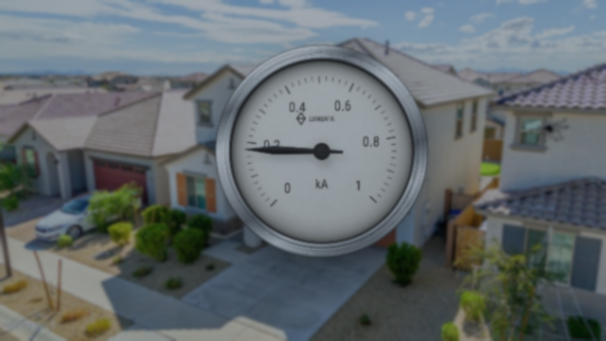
0.18kA
